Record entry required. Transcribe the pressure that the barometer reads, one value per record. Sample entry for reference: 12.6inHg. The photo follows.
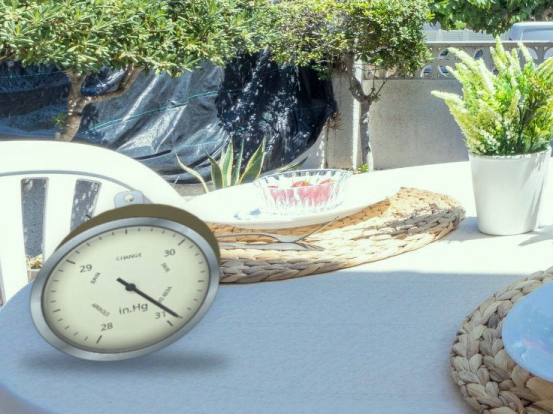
30.9inHg
